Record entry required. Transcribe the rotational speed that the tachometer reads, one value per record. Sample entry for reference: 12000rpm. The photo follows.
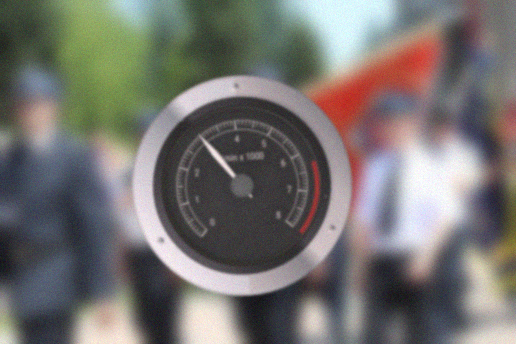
3000rpm
